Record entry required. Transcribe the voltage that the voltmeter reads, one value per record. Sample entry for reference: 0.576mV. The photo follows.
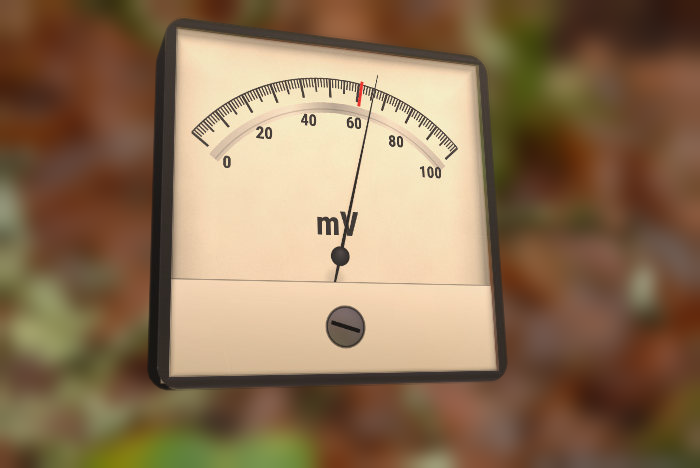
65mV
